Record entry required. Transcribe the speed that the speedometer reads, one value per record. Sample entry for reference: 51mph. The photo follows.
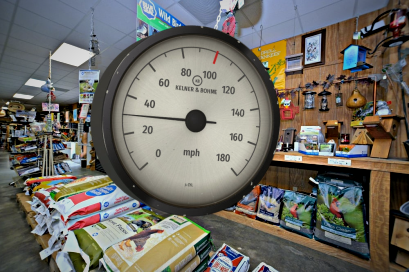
30mph
